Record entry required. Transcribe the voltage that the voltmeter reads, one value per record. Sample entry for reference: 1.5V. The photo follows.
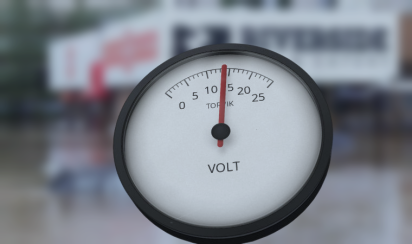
14V
